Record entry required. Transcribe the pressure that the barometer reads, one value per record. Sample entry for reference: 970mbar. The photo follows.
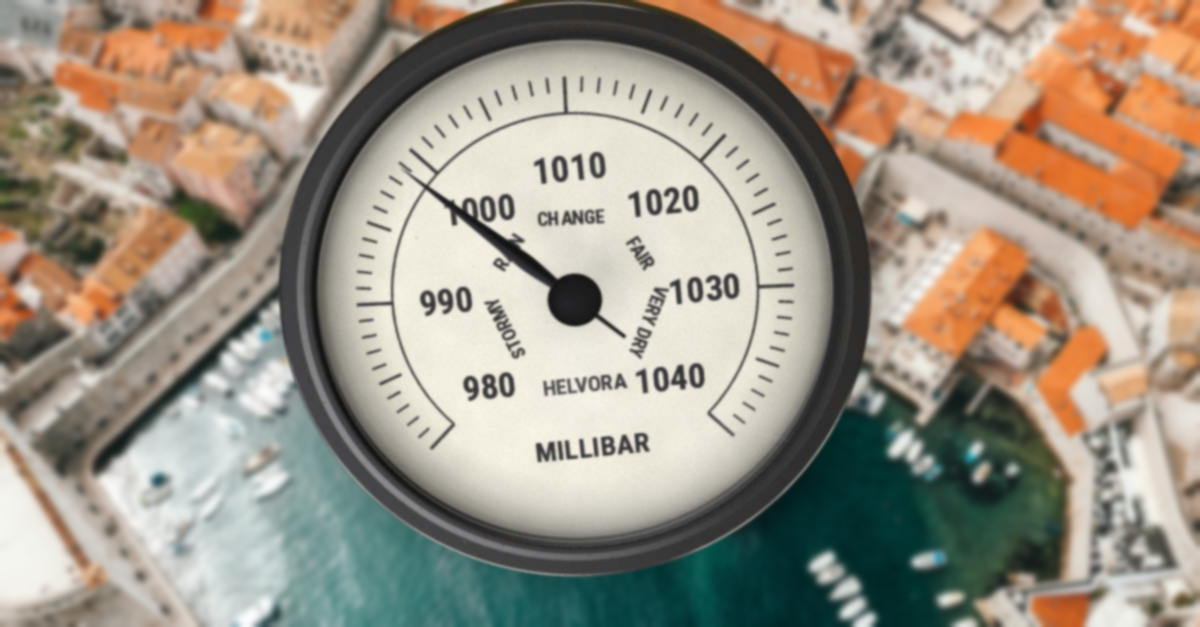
999mbar
